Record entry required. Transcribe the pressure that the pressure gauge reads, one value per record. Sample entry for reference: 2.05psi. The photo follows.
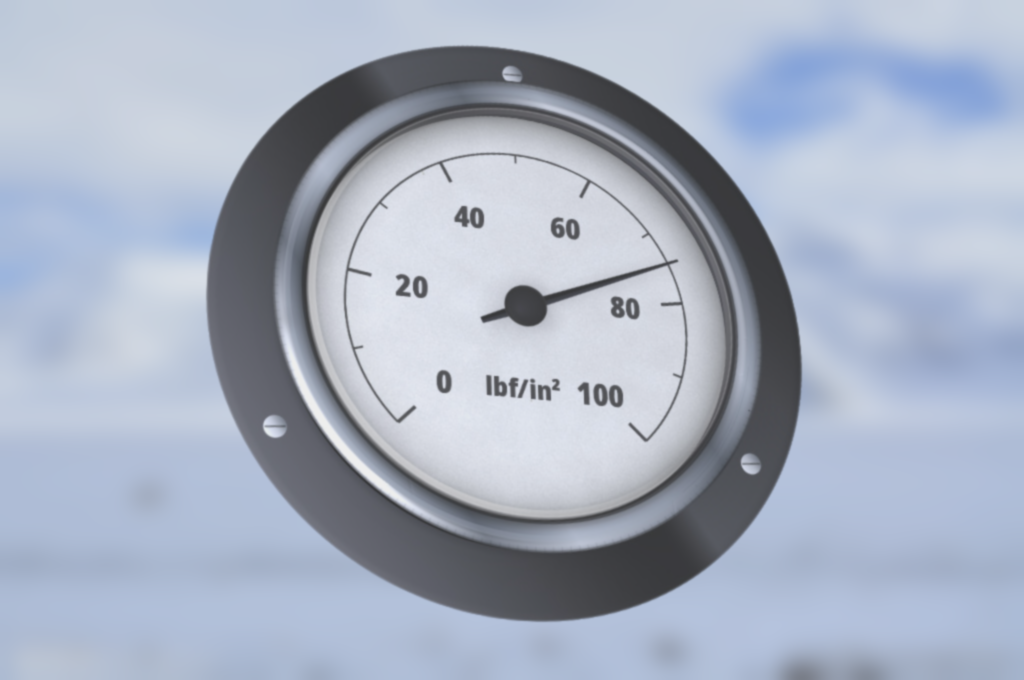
75psi
